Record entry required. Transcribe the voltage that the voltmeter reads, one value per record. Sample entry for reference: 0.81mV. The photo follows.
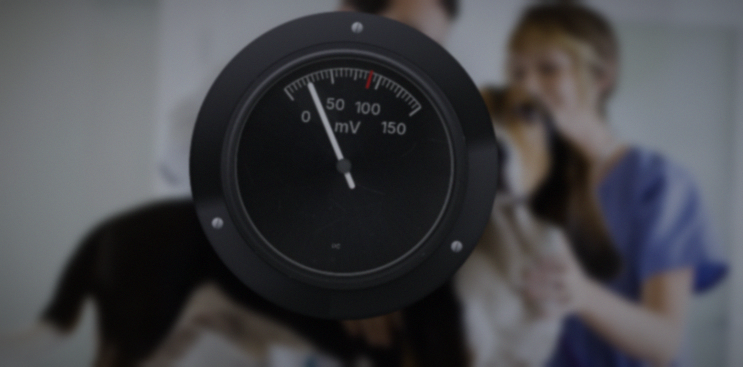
25mV
